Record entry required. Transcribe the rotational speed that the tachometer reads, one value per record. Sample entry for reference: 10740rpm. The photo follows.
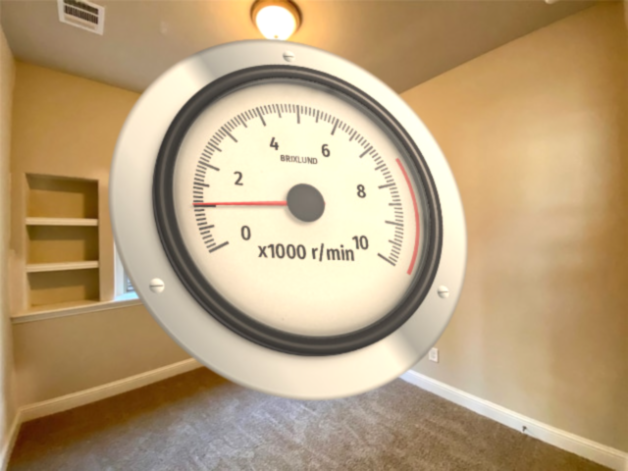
1000rpm
